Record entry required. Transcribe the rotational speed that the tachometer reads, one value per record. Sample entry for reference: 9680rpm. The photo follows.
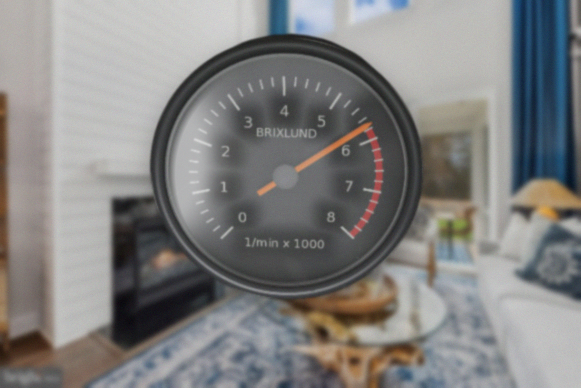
5700rpm
